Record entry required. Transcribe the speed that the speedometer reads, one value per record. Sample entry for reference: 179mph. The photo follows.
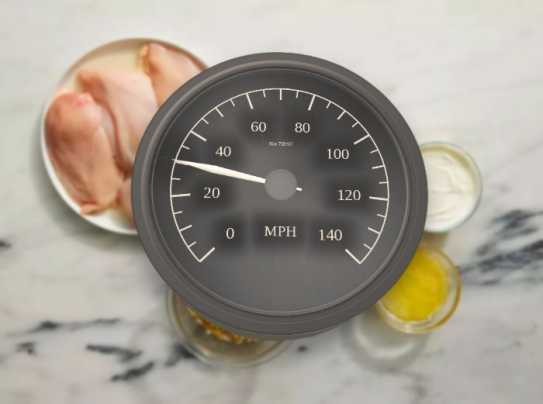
30mph
